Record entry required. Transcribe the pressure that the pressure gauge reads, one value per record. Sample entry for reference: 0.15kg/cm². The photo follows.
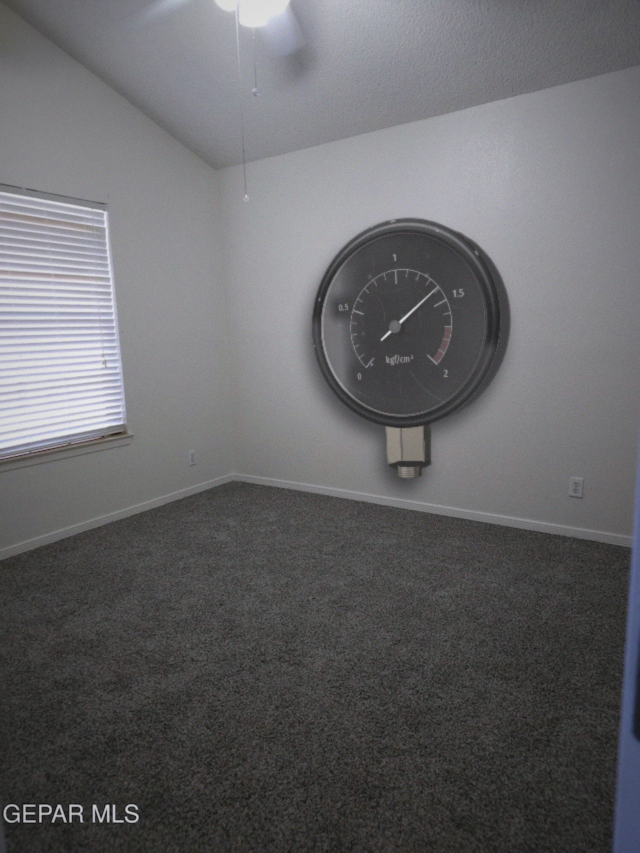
1.4kg/cm²
